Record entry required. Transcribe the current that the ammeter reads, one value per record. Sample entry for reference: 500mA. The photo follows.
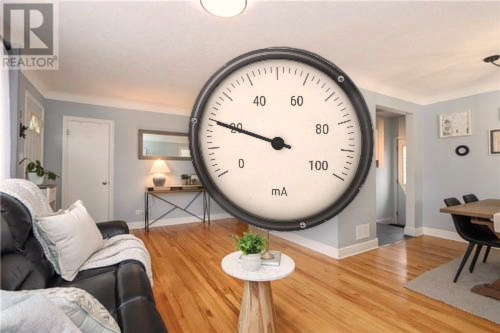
20mA
